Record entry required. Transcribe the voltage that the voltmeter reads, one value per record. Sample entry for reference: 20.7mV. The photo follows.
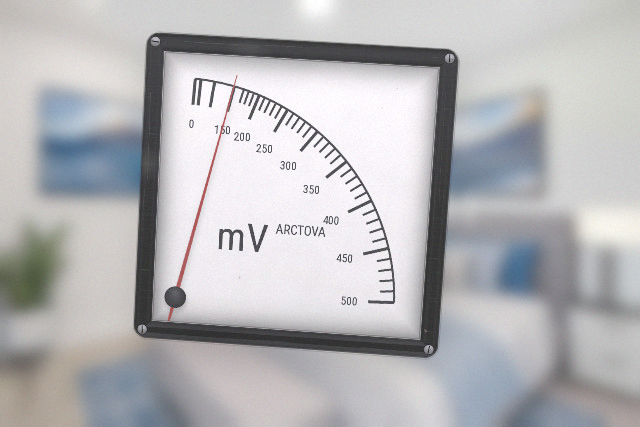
150mV
